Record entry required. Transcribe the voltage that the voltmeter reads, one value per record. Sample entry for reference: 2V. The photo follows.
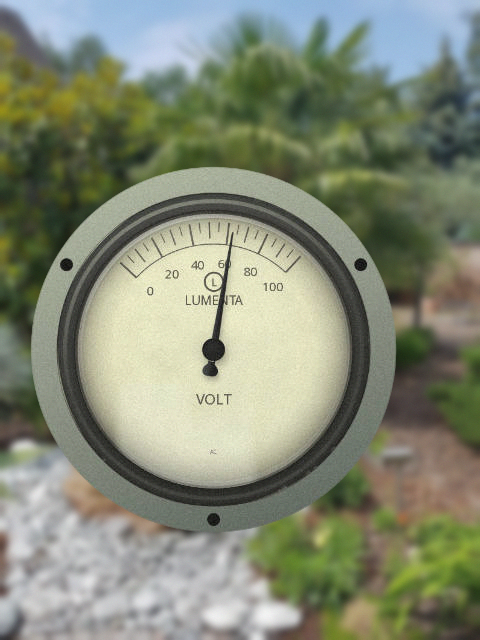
62.5V
